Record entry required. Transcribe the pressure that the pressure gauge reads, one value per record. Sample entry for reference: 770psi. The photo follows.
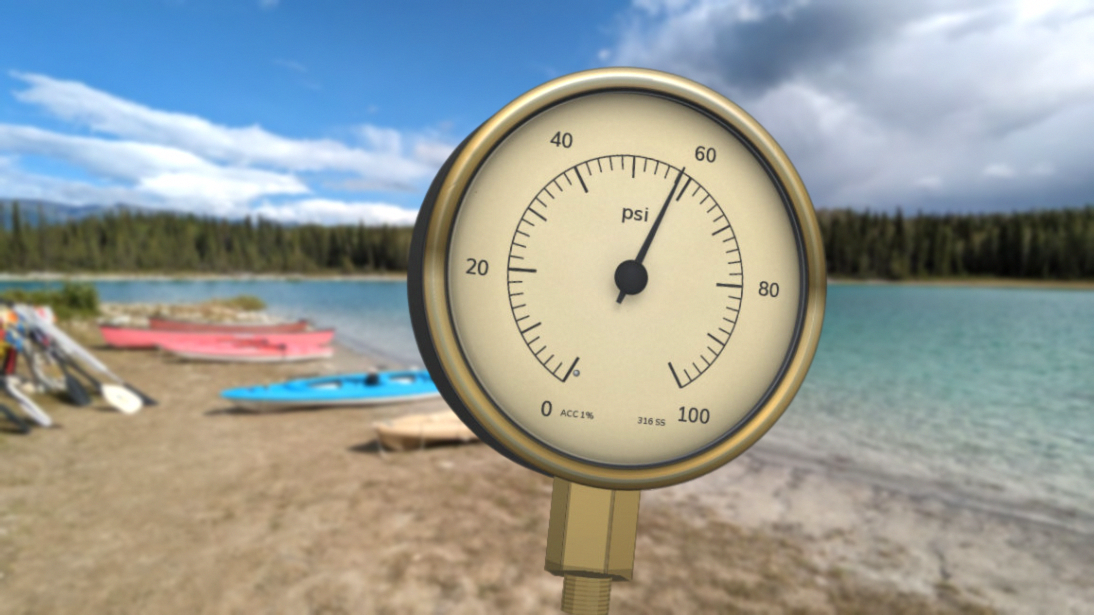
58psi
